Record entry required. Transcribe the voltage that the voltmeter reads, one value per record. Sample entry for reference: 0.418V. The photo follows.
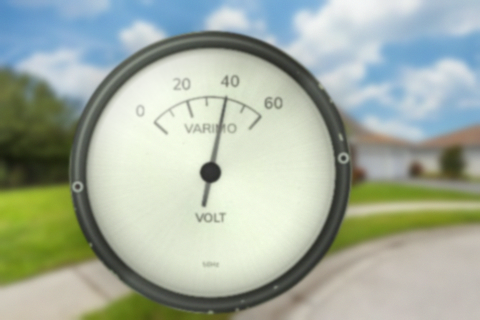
40V
